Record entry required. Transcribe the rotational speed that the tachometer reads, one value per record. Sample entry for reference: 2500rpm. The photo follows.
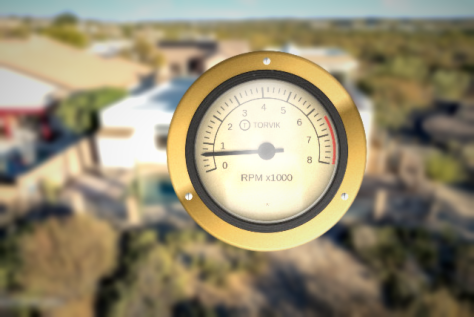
600rpm
